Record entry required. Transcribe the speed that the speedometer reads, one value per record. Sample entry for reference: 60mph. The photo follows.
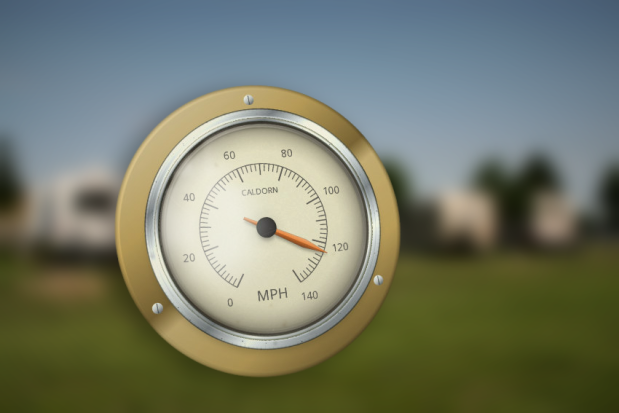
124mph
